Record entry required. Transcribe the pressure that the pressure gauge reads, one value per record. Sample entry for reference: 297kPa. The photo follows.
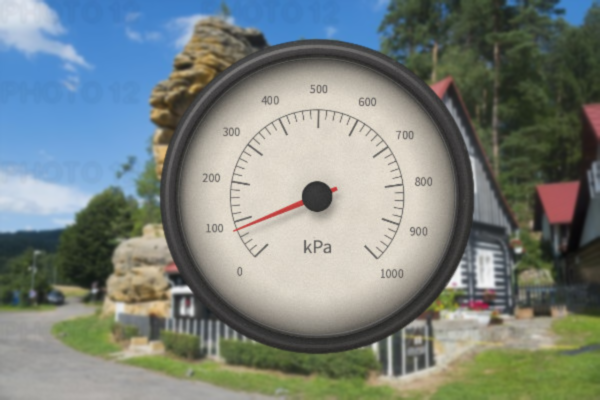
80kPa
